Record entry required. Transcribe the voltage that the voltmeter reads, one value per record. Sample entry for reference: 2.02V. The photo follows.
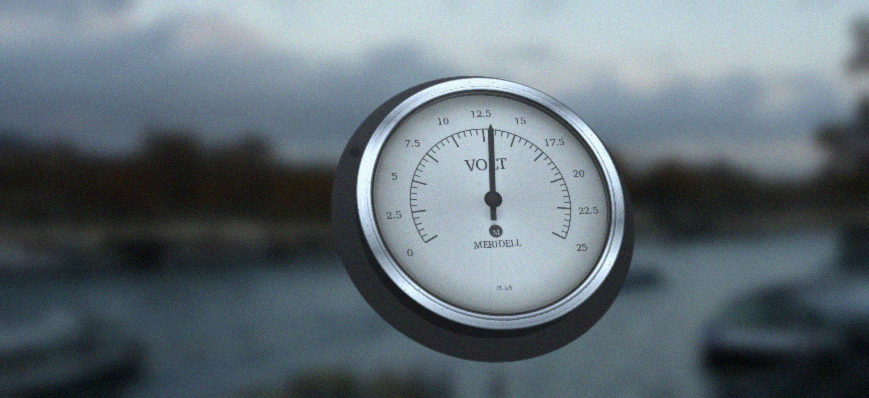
13V
